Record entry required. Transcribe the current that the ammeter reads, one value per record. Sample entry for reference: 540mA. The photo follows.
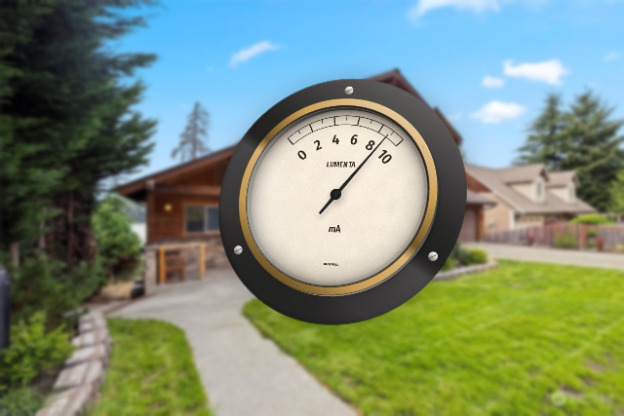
9mA
